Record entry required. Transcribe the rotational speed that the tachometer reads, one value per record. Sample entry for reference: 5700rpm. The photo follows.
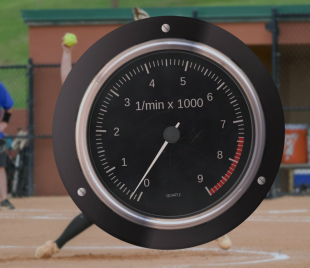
200rpm
